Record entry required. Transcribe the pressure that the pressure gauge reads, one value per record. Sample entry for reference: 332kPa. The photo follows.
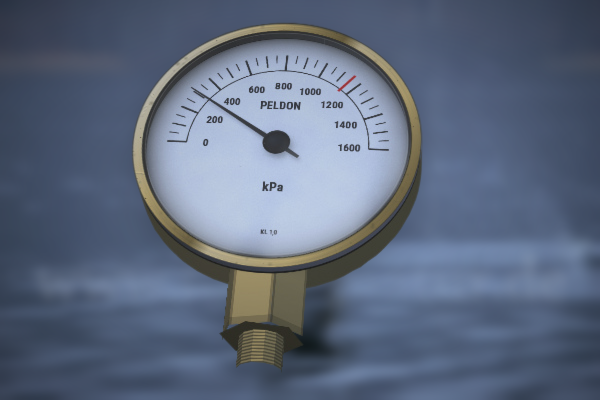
300kPa
